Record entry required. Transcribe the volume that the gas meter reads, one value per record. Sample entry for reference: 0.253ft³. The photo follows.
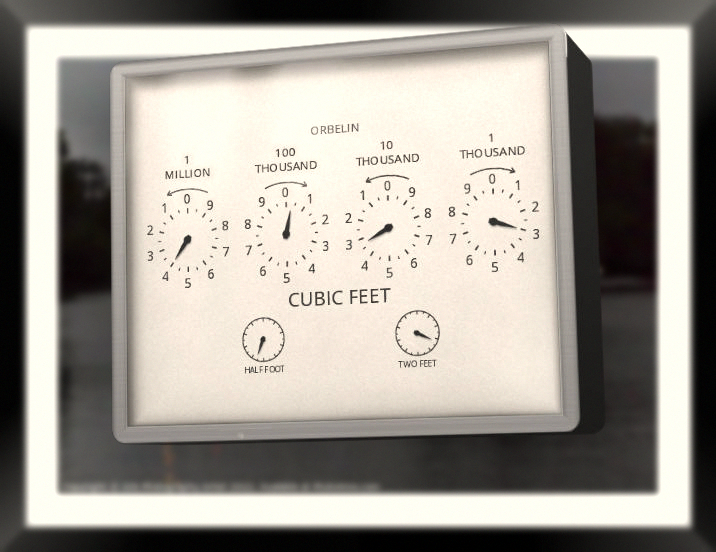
403300ft³
